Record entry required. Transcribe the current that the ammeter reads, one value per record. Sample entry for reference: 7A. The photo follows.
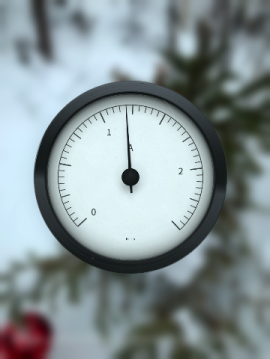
1.2A
